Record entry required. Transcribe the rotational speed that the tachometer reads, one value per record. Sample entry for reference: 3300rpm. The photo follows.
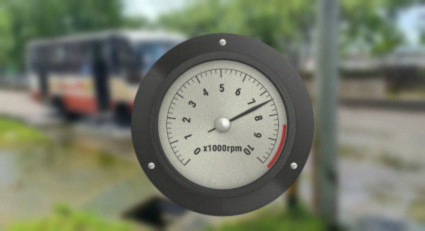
7400rpm
